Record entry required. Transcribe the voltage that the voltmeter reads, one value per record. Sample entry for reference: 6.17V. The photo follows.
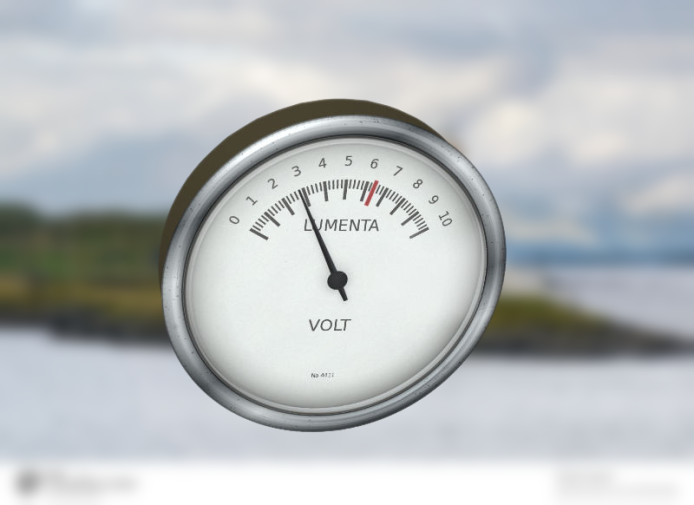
2.8V
